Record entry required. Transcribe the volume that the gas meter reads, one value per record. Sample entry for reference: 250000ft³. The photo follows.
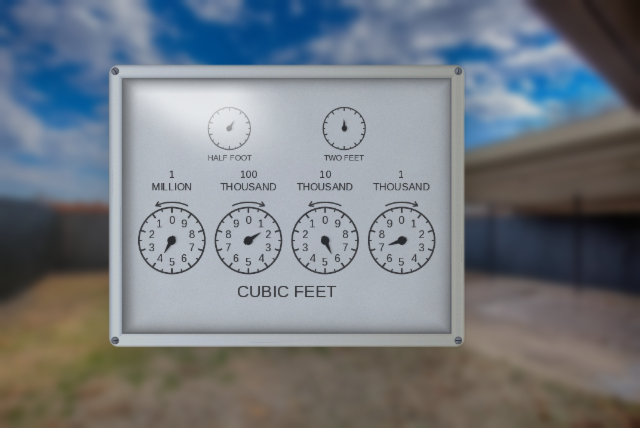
415700ft³
